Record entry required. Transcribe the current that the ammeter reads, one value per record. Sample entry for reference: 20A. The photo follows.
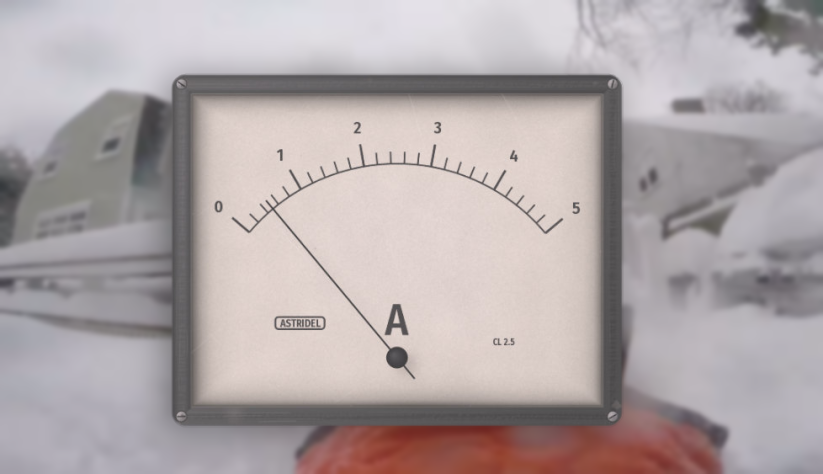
0.5A
